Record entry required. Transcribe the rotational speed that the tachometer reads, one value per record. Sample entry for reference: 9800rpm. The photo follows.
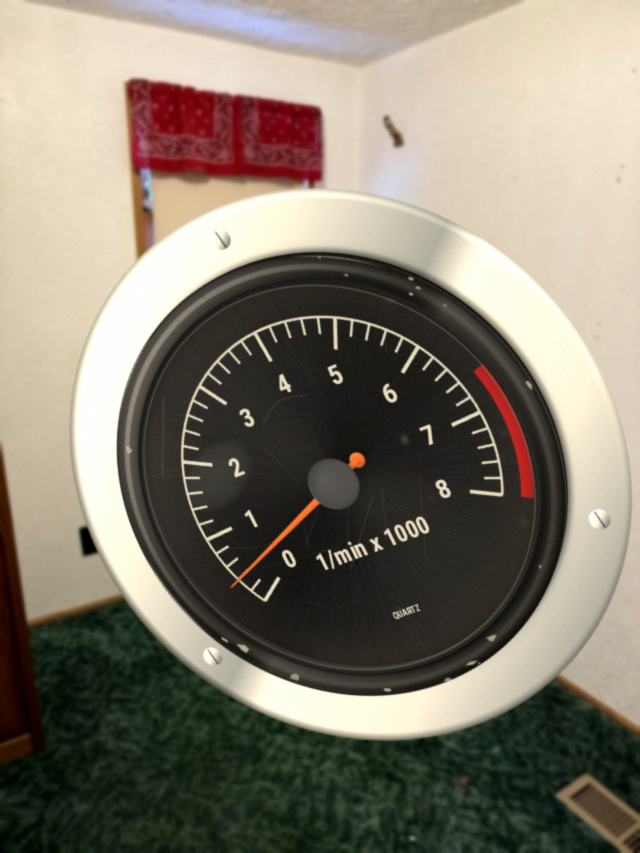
400rpm
